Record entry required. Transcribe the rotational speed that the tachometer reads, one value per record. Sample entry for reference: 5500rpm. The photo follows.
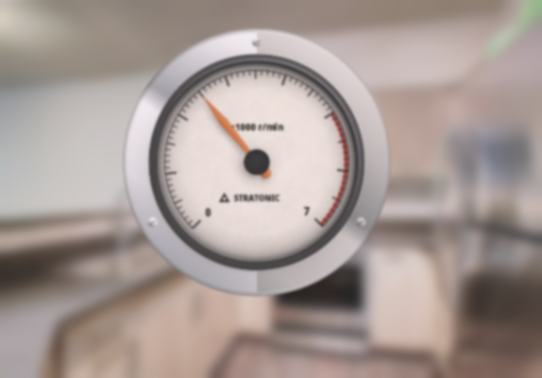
2500rpm
